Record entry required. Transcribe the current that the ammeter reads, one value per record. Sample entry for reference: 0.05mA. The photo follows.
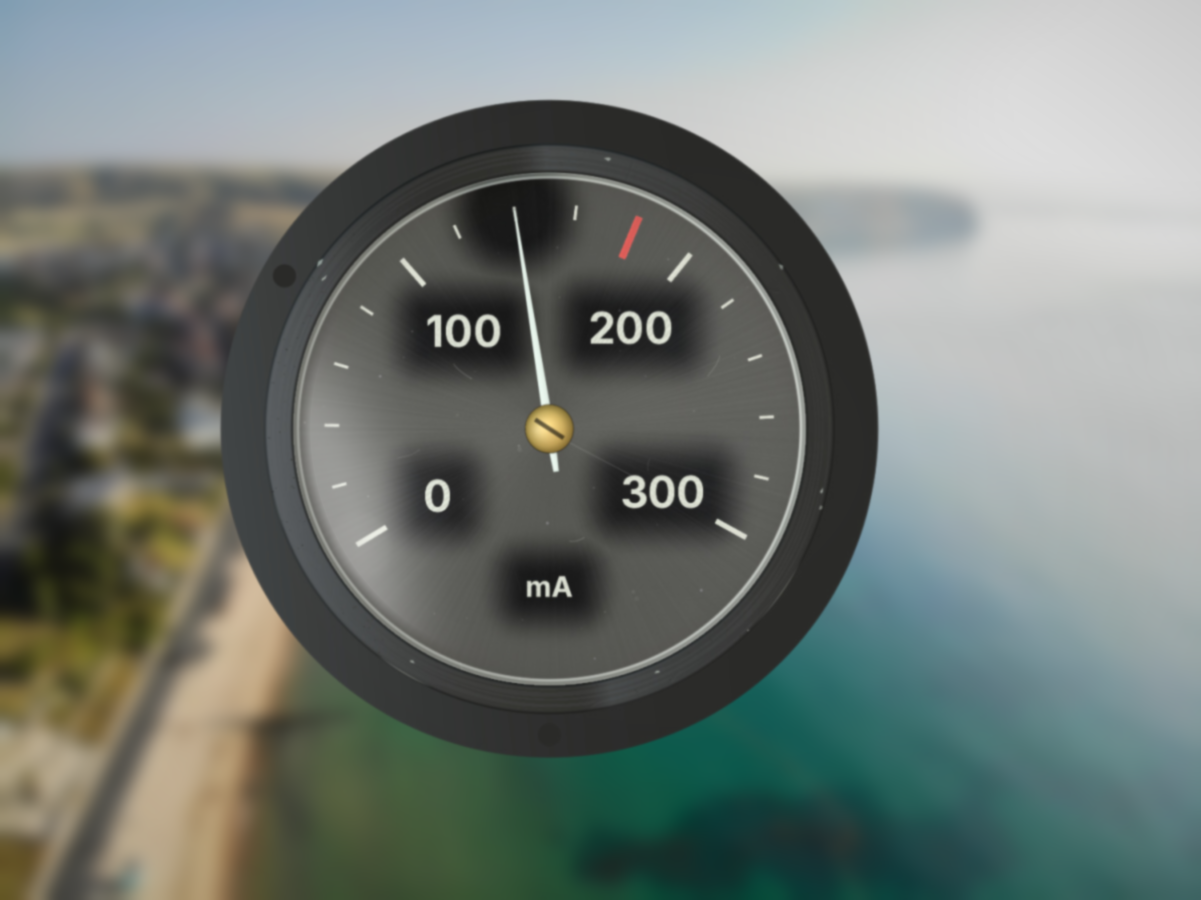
140mA
